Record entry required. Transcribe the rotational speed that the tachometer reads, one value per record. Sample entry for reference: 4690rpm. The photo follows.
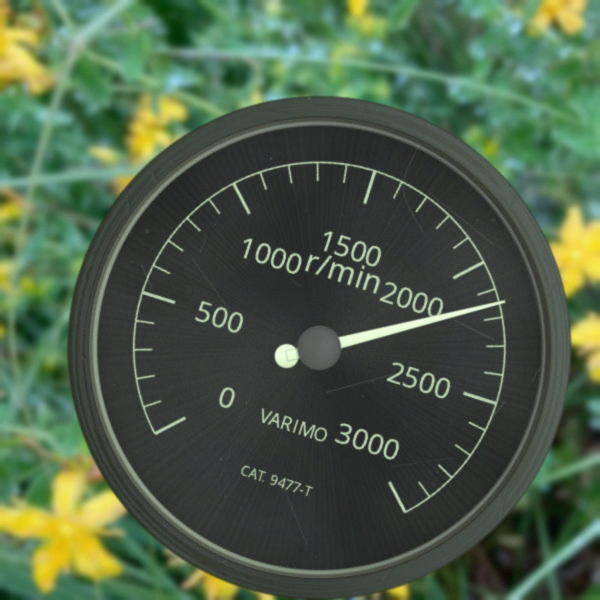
2150rpm
